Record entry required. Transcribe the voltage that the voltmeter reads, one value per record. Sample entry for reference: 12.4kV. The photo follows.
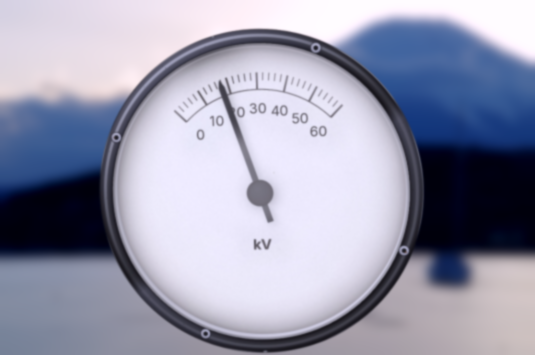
18kV
